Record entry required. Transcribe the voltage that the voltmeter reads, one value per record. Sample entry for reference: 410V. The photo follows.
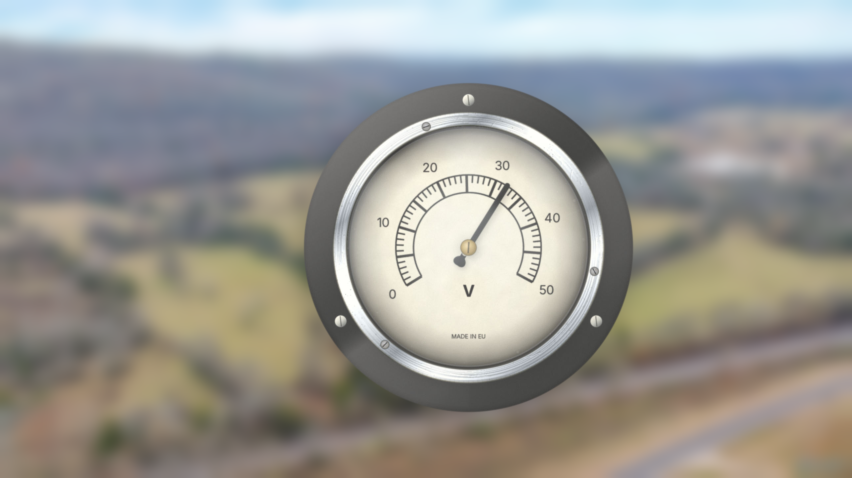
32V
